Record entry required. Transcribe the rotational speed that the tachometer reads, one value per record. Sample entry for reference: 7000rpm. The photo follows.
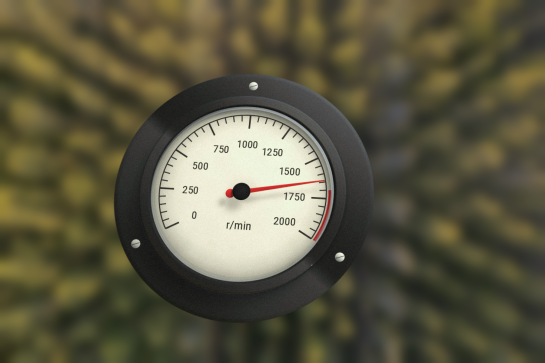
1650rpm
